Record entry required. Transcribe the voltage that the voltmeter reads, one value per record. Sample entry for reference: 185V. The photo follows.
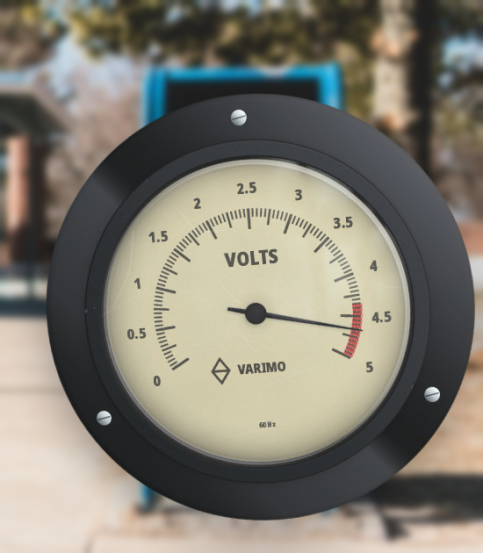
4.65V
